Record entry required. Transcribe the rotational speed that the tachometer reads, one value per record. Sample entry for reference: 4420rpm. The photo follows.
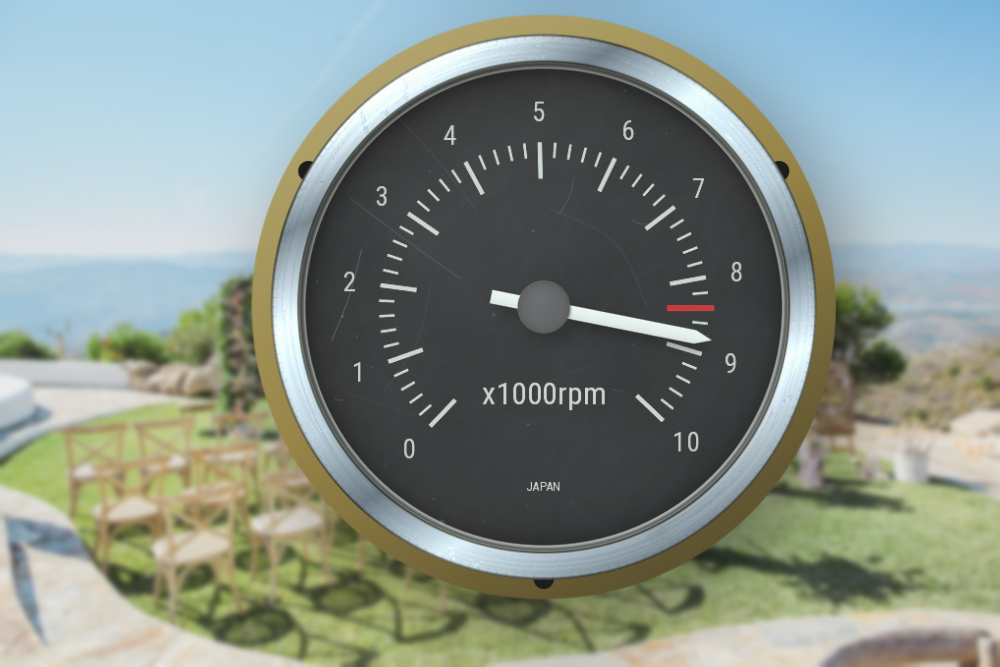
8800rpm
